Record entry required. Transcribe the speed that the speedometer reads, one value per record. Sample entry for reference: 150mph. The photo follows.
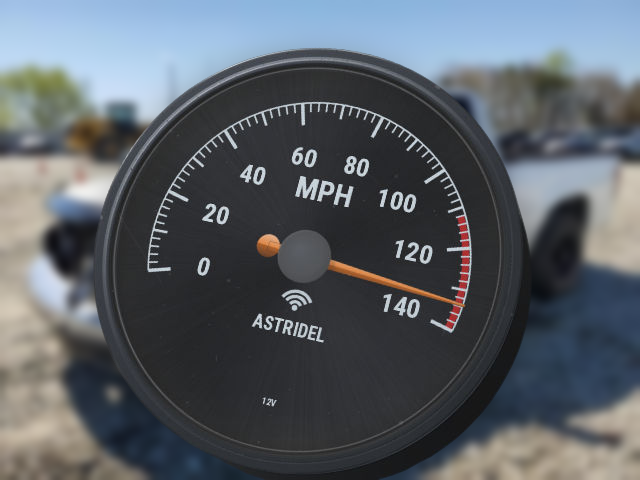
134mph
